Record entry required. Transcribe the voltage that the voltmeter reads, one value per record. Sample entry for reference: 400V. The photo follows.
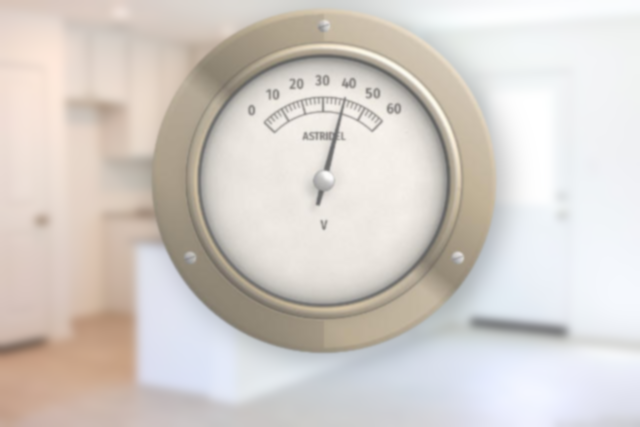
40V
